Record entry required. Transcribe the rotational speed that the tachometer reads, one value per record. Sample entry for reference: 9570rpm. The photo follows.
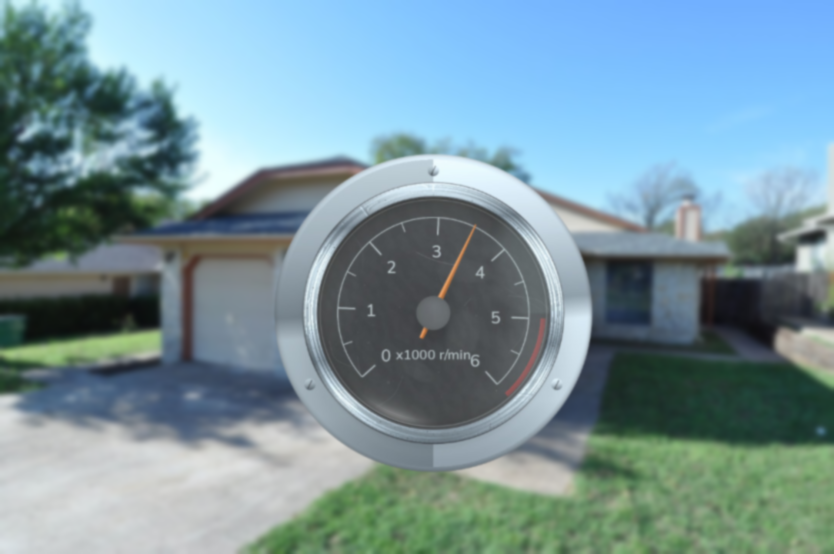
3500rpm
